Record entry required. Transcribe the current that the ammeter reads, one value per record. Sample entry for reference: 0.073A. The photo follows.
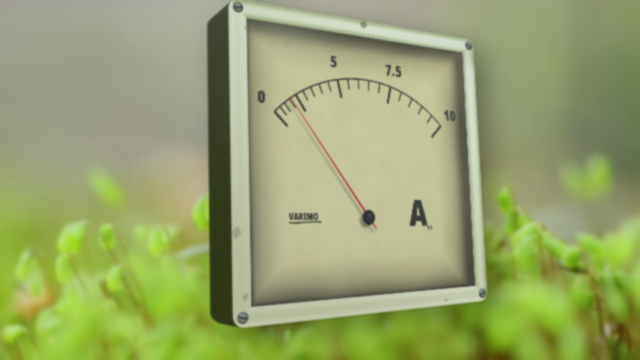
2A
